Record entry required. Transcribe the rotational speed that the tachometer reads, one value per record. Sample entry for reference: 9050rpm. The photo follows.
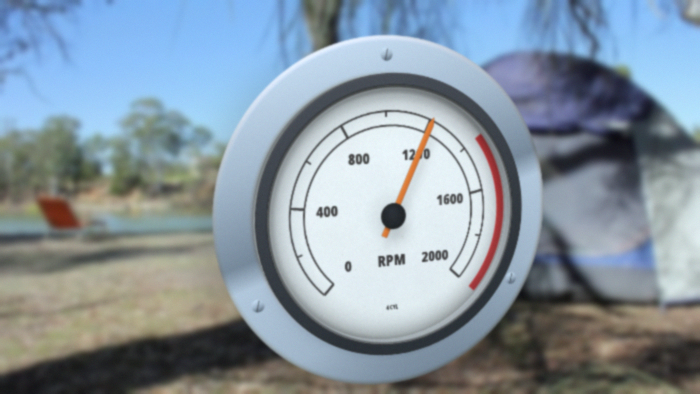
1200rpm
